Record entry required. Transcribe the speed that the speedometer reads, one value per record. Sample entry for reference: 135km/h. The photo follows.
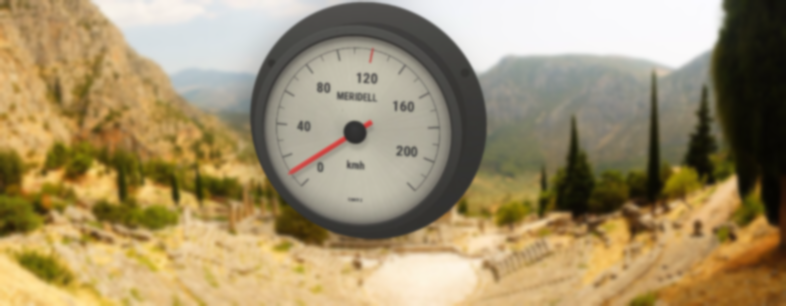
10km/h
